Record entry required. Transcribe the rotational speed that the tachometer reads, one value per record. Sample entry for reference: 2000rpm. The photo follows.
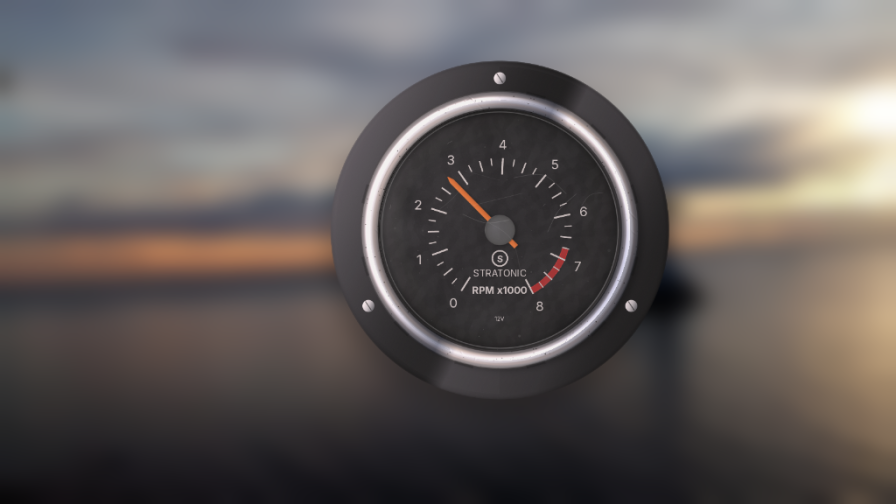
2750rpm
